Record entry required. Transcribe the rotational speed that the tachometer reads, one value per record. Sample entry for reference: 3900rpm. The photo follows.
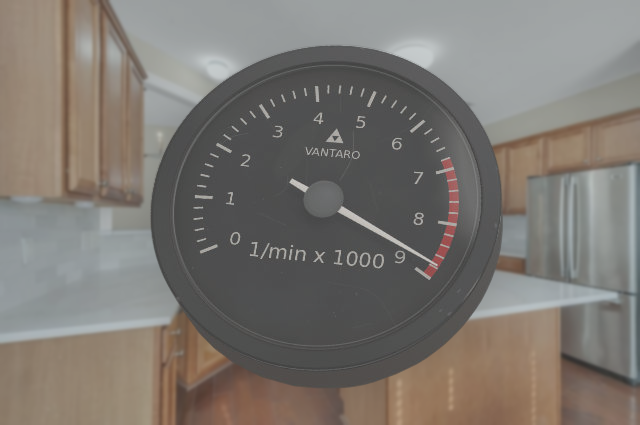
8800rpm
